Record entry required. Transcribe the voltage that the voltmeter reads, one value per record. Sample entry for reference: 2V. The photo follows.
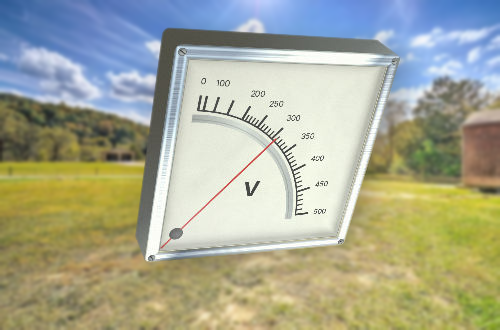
300V
